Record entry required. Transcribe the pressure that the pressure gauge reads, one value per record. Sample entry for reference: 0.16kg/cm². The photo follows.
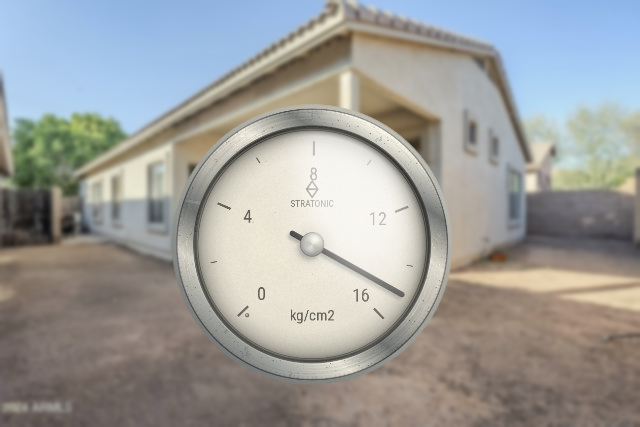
15kg/cm²
